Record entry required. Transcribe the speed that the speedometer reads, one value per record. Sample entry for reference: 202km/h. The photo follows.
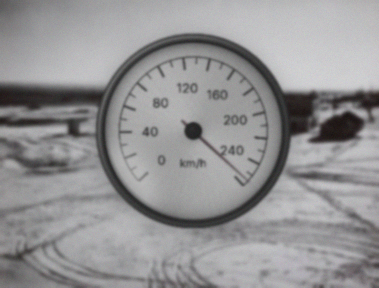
255km/h
